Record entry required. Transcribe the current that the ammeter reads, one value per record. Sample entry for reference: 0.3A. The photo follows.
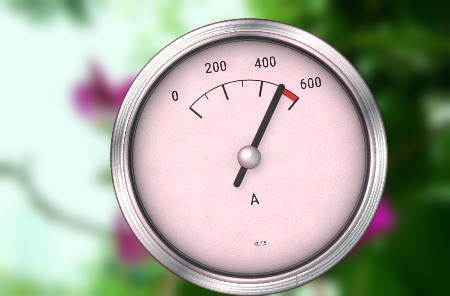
500A
